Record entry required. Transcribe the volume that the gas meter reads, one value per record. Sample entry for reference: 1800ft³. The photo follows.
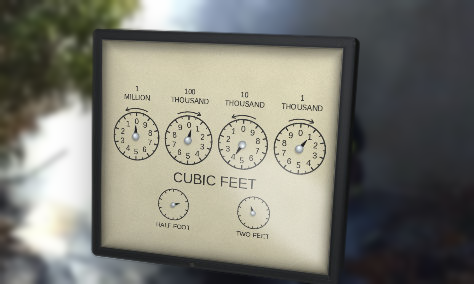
4100ft³
